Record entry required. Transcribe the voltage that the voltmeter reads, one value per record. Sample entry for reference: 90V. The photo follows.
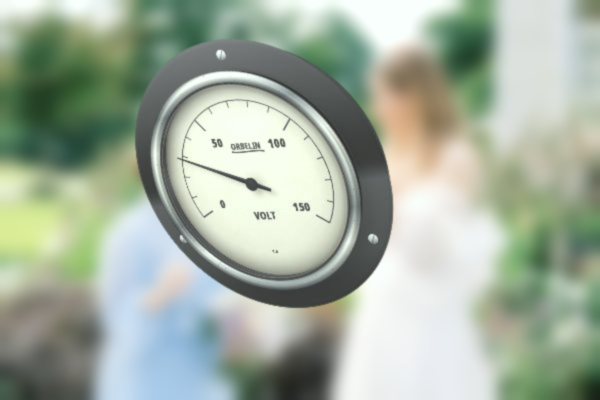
30V
